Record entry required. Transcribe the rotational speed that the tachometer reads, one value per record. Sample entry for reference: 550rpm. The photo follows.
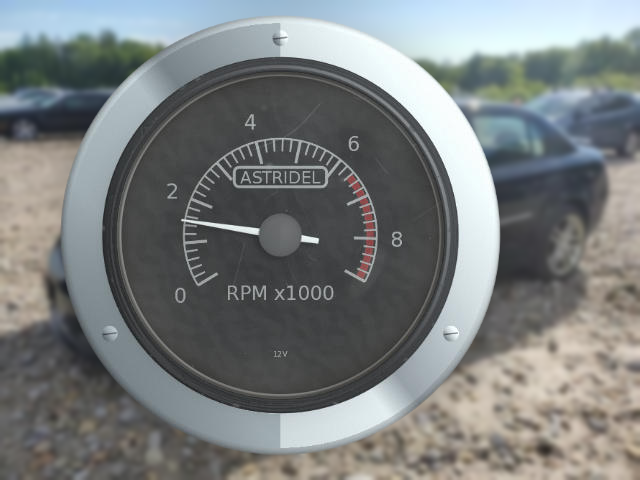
1500rpm
